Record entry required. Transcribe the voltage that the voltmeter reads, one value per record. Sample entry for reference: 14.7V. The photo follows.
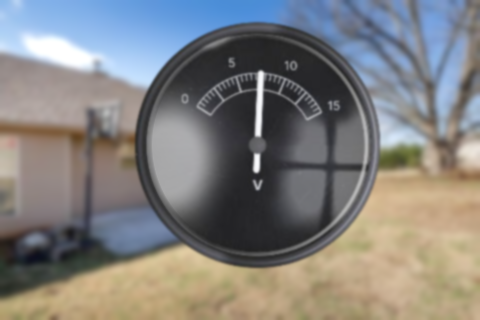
7.5V
